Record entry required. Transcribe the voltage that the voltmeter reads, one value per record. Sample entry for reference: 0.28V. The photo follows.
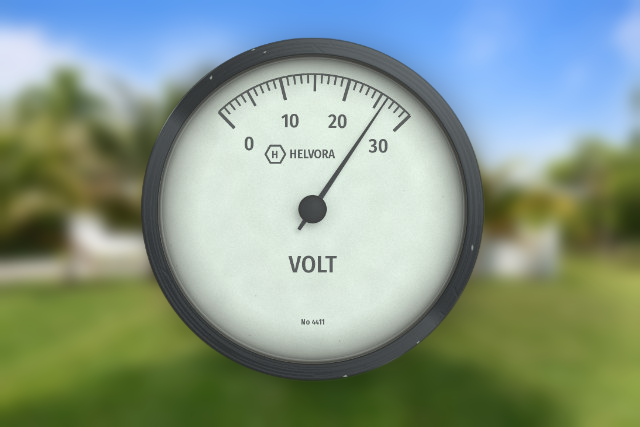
26V
